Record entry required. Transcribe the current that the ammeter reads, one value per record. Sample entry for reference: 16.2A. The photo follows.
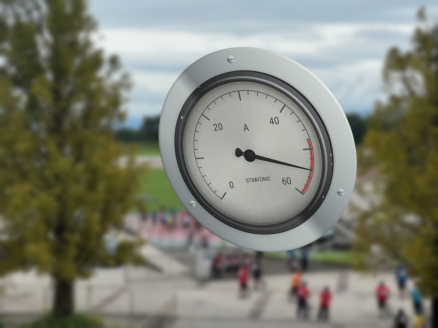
54A
